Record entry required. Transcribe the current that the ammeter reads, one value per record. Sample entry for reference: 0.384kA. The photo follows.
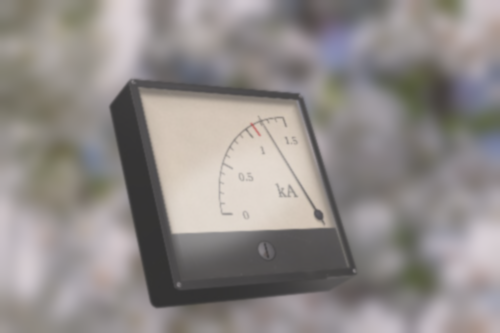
1.2kA
